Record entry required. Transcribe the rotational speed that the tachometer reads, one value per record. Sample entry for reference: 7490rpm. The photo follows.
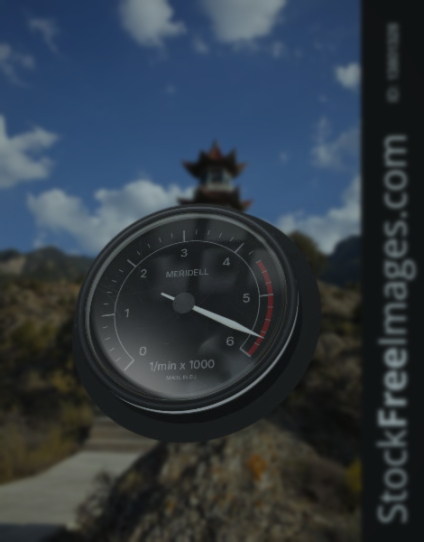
5700rpm
